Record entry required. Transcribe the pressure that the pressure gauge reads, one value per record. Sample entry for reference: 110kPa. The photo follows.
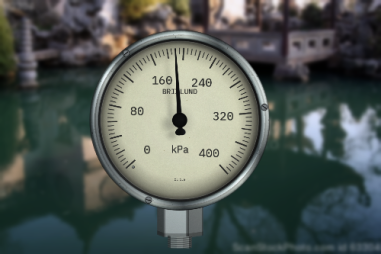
190kPa
